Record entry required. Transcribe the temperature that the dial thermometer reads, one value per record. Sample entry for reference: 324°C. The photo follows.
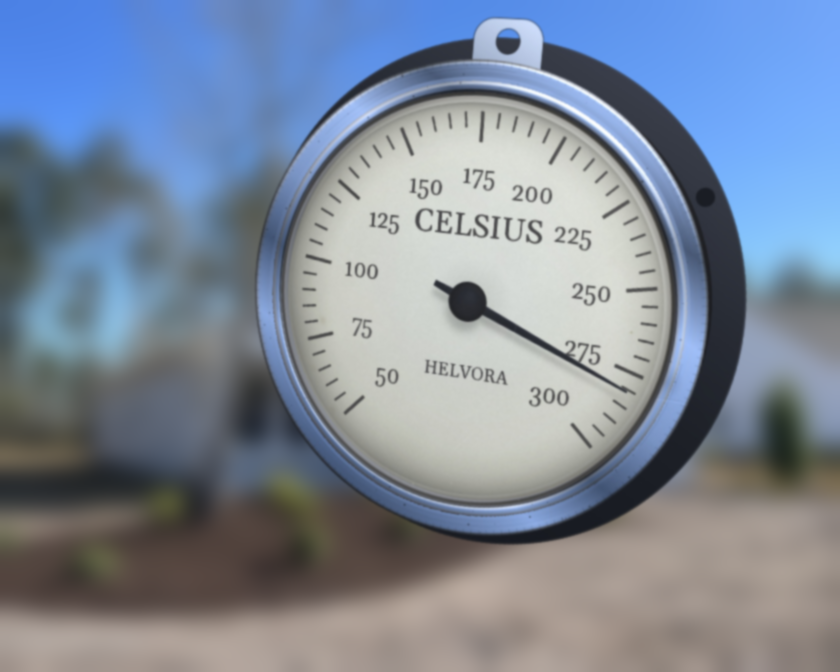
280°C
